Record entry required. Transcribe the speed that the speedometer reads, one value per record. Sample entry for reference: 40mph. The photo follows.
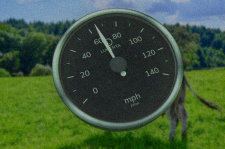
65mph
